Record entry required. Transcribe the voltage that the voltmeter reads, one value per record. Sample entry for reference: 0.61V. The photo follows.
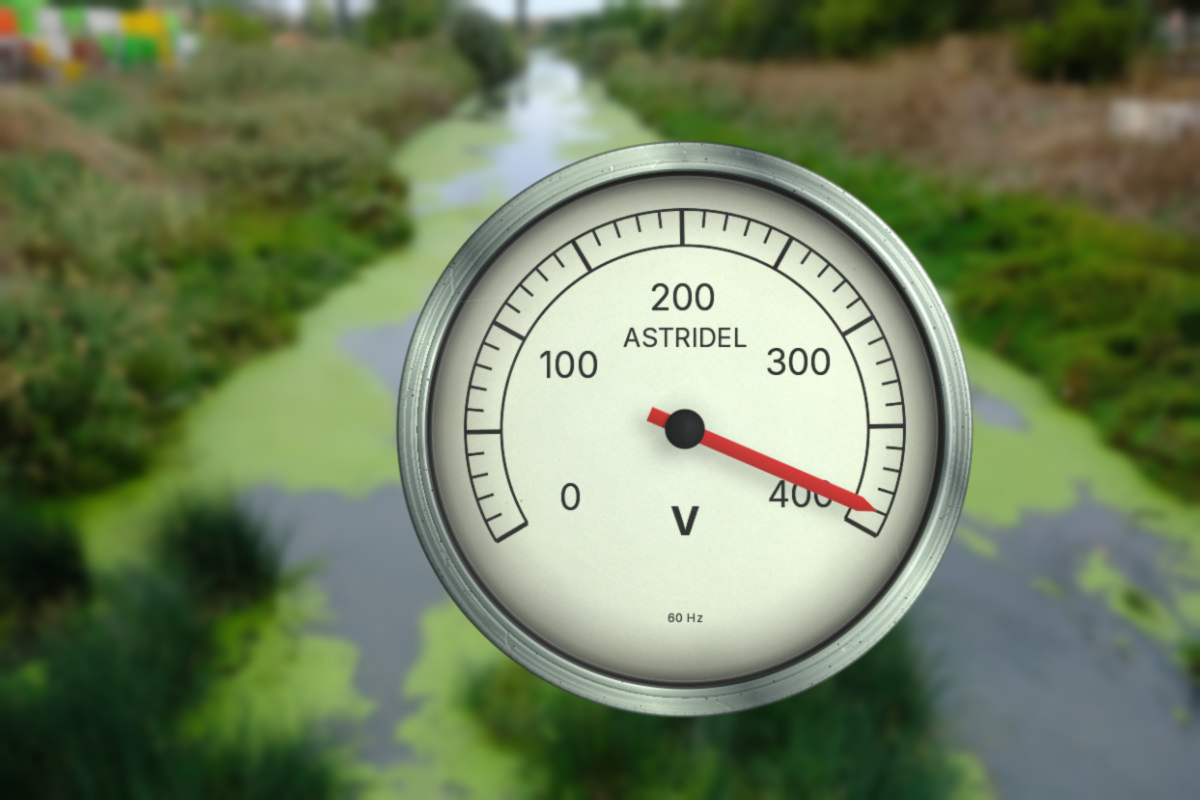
390V
